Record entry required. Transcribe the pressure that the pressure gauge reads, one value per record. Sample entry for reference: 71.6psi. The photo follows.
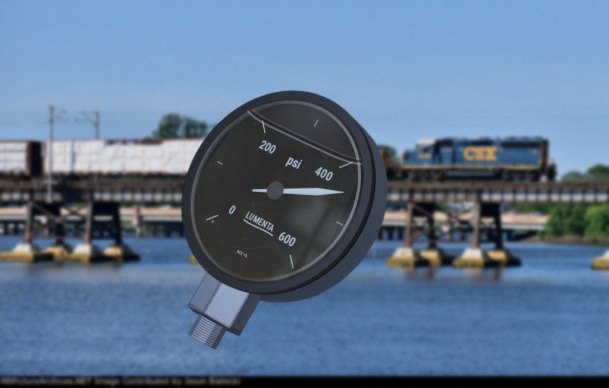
450psi
